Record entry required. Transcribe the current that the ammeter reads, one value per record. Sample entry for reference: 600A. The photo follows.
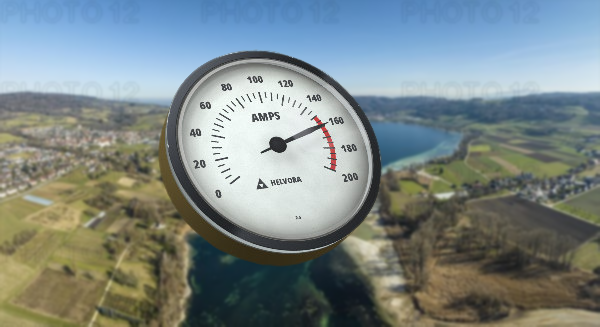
160A
